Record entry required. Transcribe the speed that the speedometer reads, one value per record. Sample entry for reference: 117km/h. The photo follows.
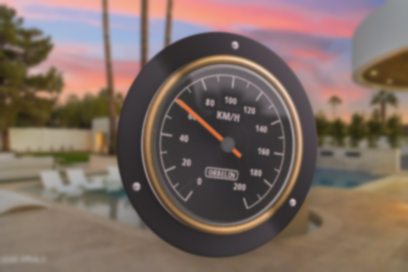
60km/h
